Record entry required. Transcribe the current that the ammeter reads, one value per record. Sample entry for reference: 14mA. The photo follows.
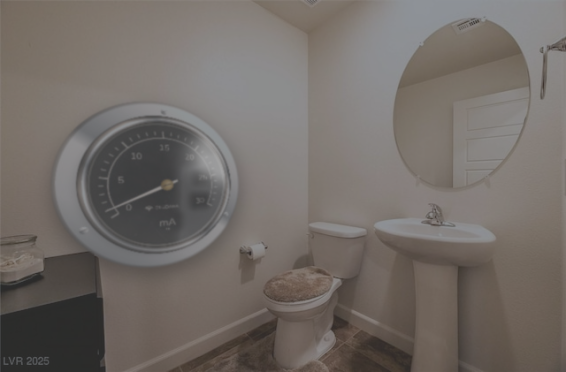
1mA
